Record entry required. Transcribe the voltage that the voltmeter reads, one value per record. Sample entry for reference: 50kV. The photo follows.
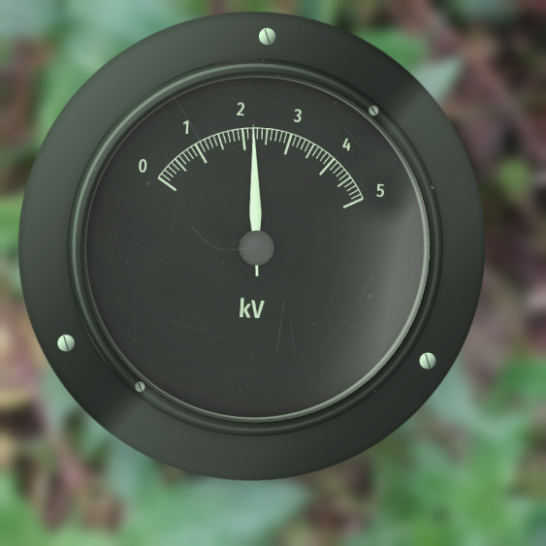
2.2kV
